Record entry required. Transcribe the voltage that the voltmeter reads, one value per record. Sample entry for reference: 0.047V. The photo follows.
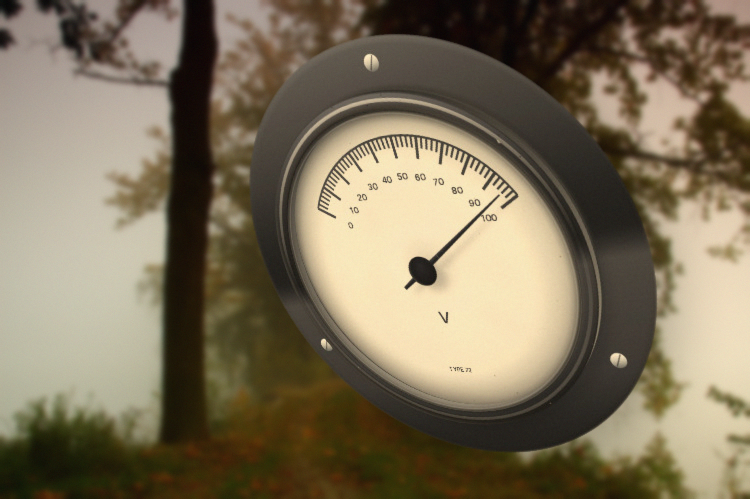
96V
